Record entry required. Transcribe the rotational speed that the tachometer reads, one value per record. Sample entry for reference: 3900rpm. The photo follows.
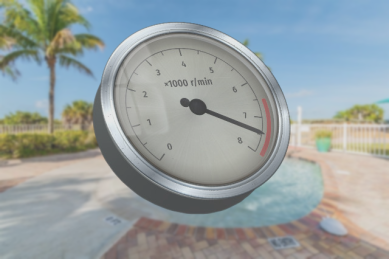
7500rpm
